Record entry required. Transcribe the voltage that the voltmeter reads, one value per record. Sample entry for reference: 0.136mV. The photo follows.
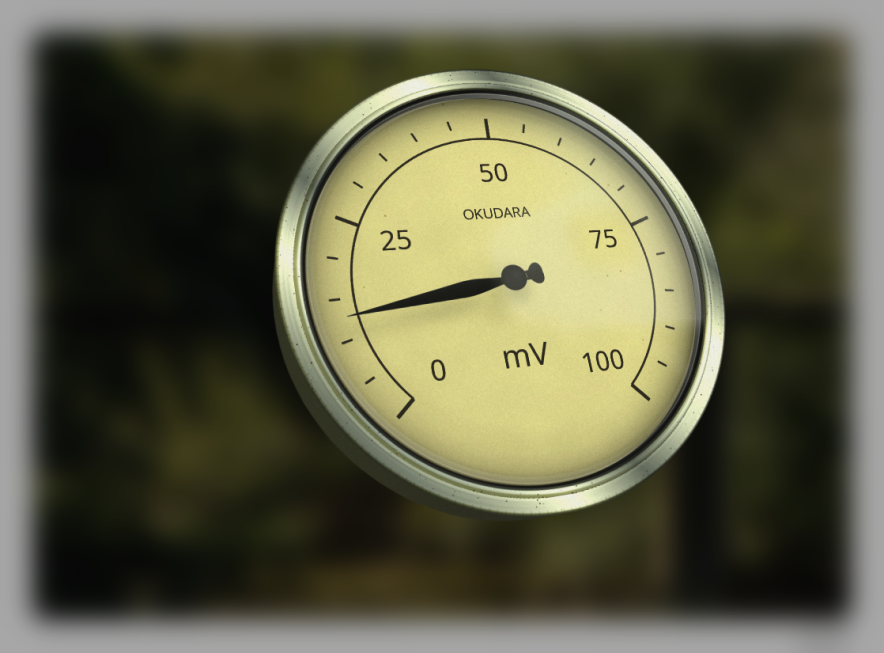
12.5mV
